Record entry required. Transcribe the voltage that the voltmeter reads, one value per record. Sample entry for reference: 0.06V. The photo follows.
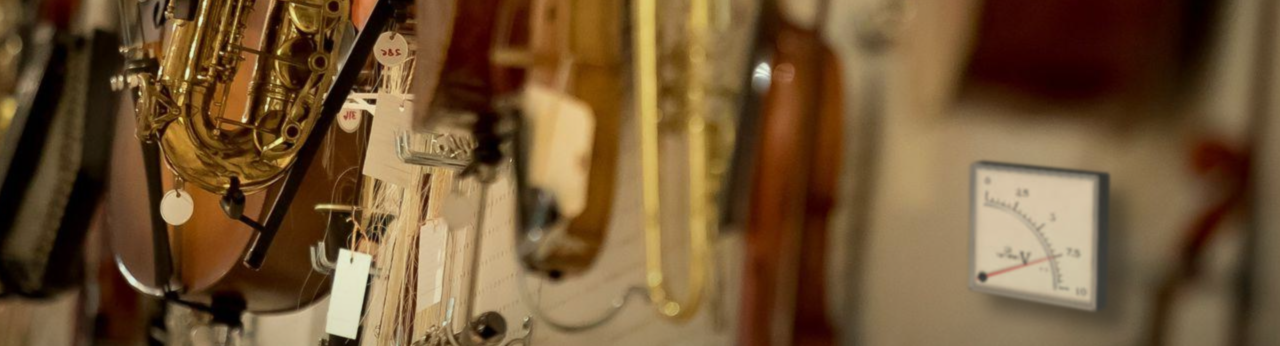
7.5V
